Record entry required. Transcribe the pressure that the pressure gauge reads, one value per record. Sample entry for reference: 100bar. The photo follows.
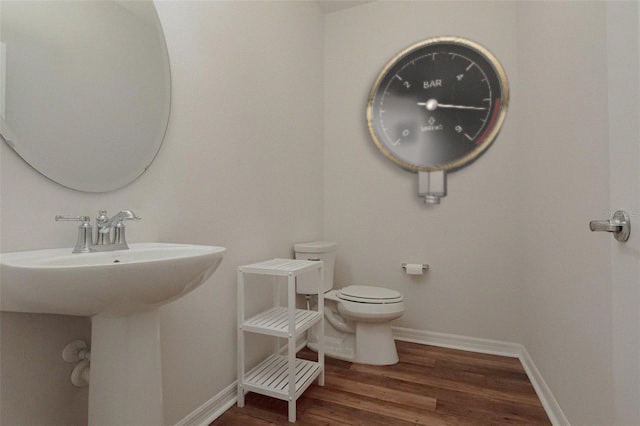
5.25bar
